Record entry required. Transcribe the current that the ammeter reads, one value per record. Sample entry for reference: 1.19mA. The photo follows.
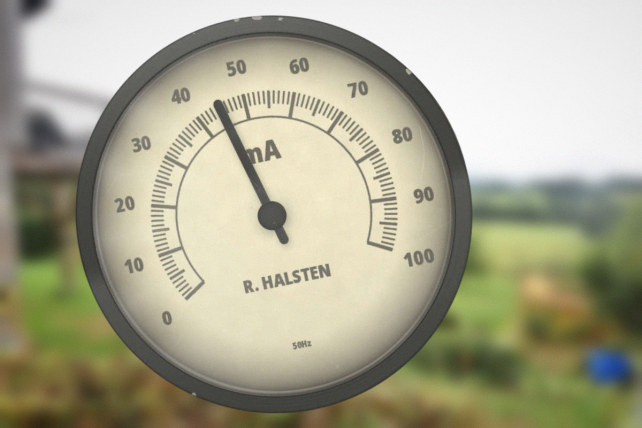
45mA
